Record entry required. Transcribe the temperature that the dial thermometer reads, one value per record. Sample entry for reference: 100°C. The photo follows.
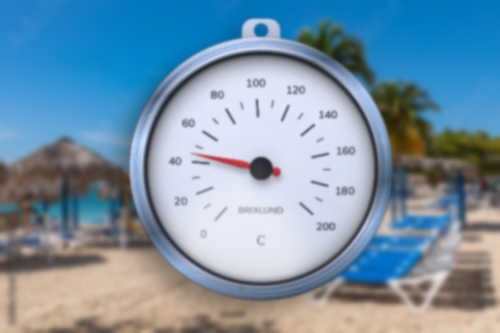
45°C
